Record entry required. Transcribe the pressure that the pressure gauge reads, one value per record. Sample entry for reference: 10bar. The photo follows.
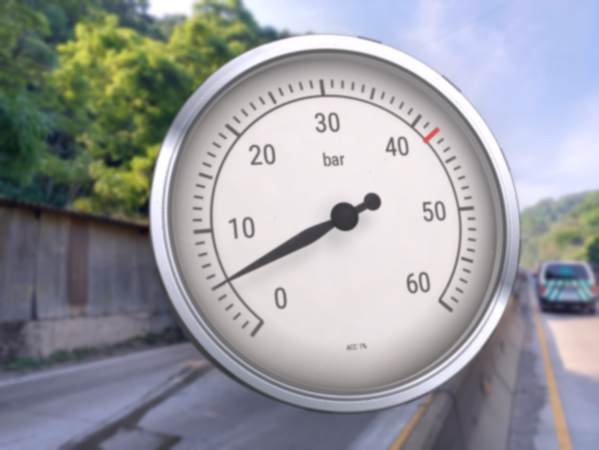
5bar
